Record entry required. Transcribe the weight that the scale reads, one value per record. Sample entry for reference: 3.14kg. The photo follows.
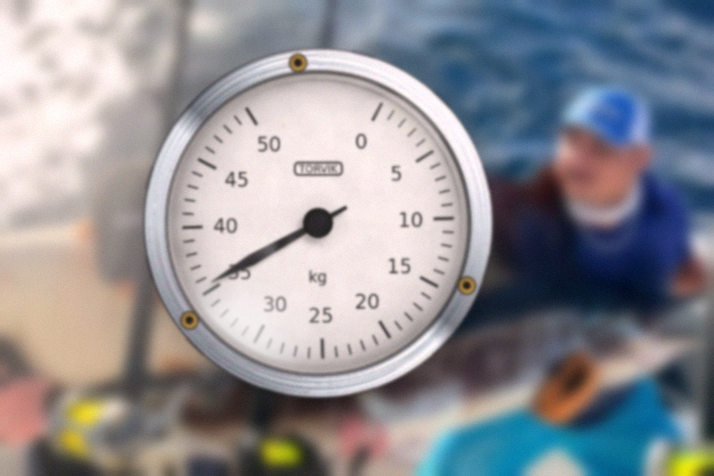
35.5kg
